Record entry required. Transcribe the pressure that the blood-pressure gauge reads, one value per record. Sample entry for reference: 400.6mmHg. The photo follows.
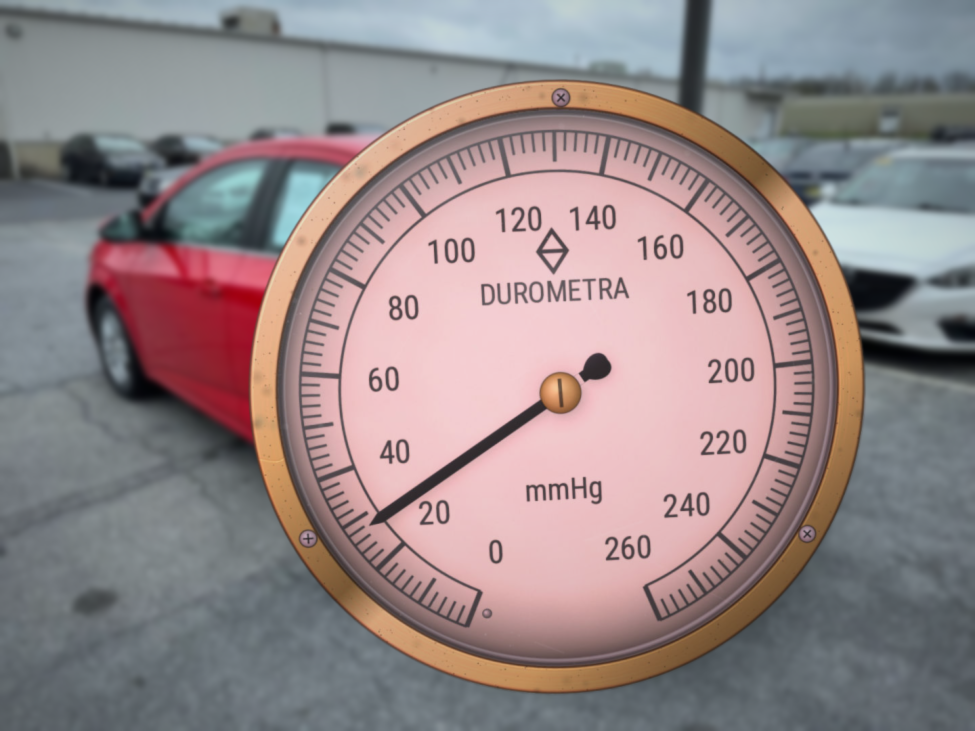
28mmHg
